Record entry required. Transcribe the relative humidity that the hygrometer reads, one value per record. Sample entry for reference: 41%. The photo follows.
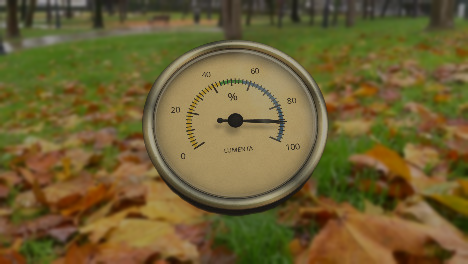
90%
